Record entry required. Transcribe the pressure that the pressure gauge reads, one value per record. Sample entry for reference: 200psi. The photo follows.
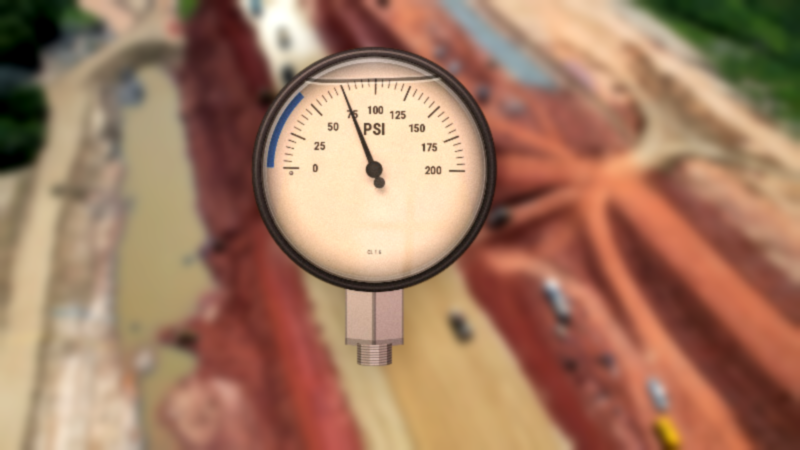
75psi
